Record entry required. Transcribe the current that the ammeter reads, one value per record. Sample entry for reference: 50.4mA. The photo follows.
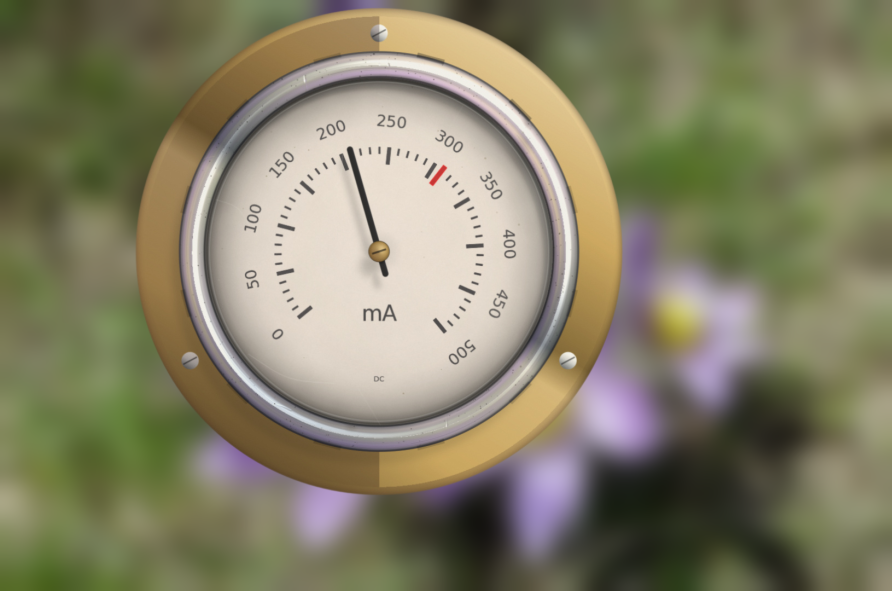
210mA
